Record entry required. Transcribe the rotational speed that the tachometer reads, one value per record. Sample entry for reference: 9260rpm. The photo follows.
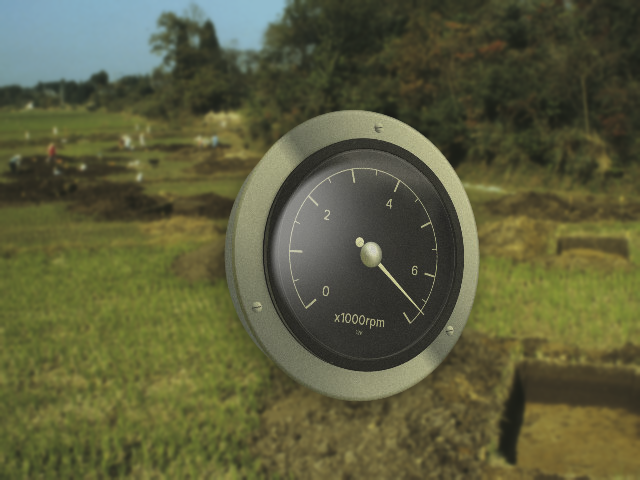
6750rpm
